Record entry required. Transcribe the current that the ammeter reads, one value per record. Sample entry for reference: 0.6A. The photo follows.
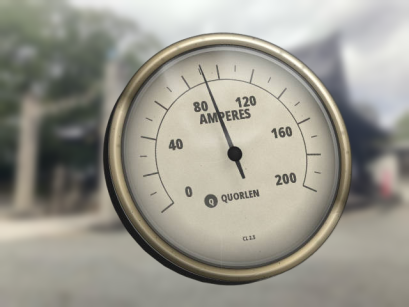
90A
